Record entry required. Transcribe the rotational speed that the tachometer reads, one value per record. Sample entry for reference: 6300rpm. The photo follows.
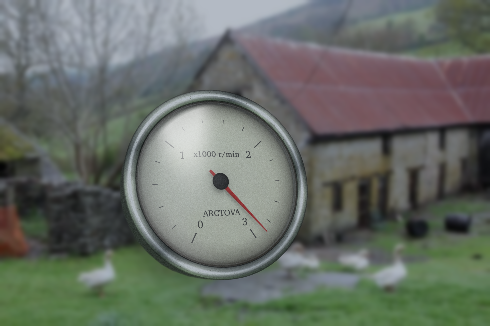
2900rpm
